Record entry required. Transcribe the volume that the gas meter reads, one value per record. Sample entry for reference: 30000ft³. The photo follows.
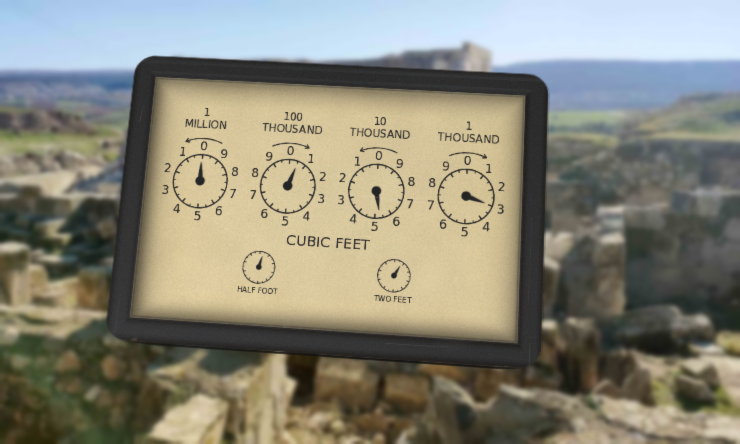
5300ft³
